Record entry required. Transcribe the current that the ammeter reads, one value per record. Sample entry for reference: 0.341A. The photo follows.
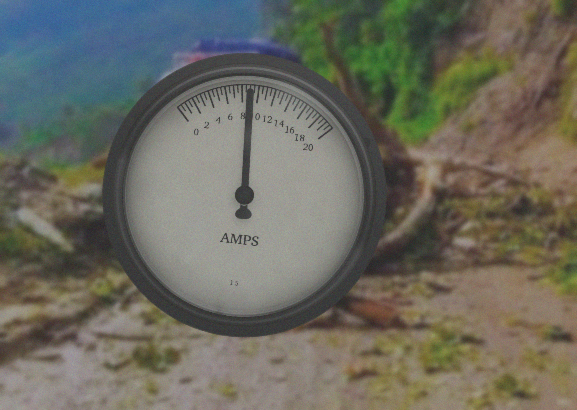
9A
